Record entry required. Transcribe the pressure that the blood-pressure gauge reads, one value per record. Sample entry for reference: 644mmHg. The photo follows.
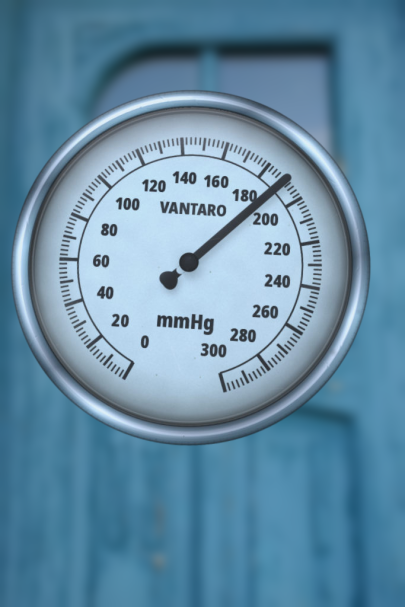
190mmHg
